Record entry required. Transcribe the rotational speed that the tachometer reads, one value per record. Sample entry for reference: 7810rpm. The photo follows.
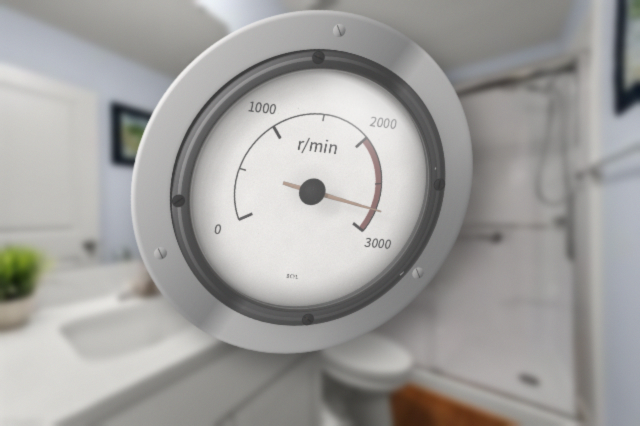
2750rpm
